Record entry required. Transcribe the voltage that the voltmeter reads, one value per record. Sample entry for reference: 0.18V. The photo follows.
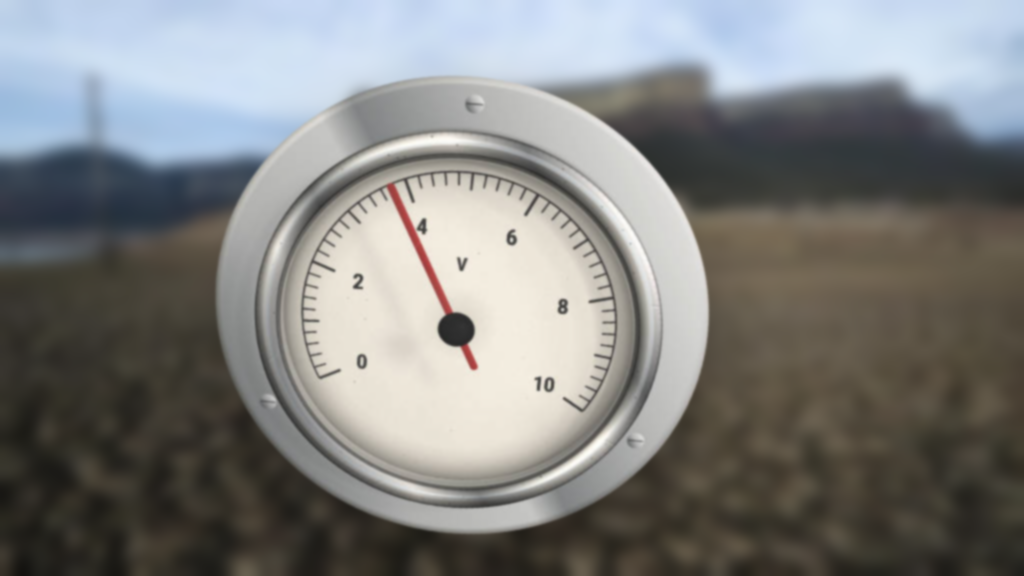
3.8V
